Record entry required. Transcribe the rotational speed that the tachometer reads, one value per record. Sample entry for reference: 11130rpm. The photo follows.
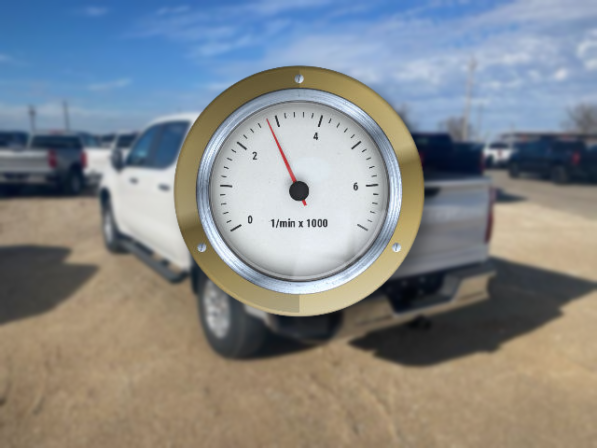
2800rpm
